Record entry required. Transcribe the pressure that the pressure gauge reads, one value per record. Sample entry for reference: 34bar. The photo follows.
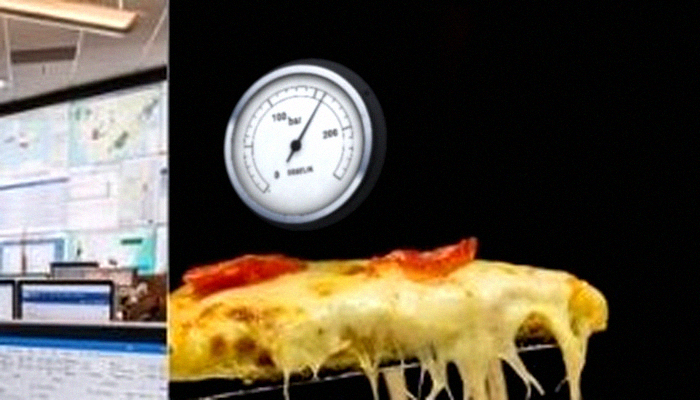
160bar
